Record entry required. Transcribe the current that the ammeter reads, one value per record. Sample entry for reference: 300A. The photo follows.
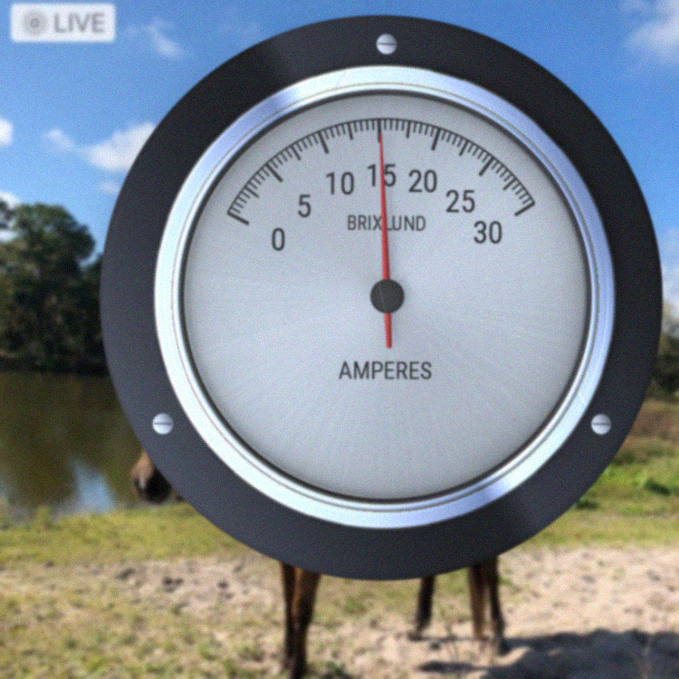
15A
